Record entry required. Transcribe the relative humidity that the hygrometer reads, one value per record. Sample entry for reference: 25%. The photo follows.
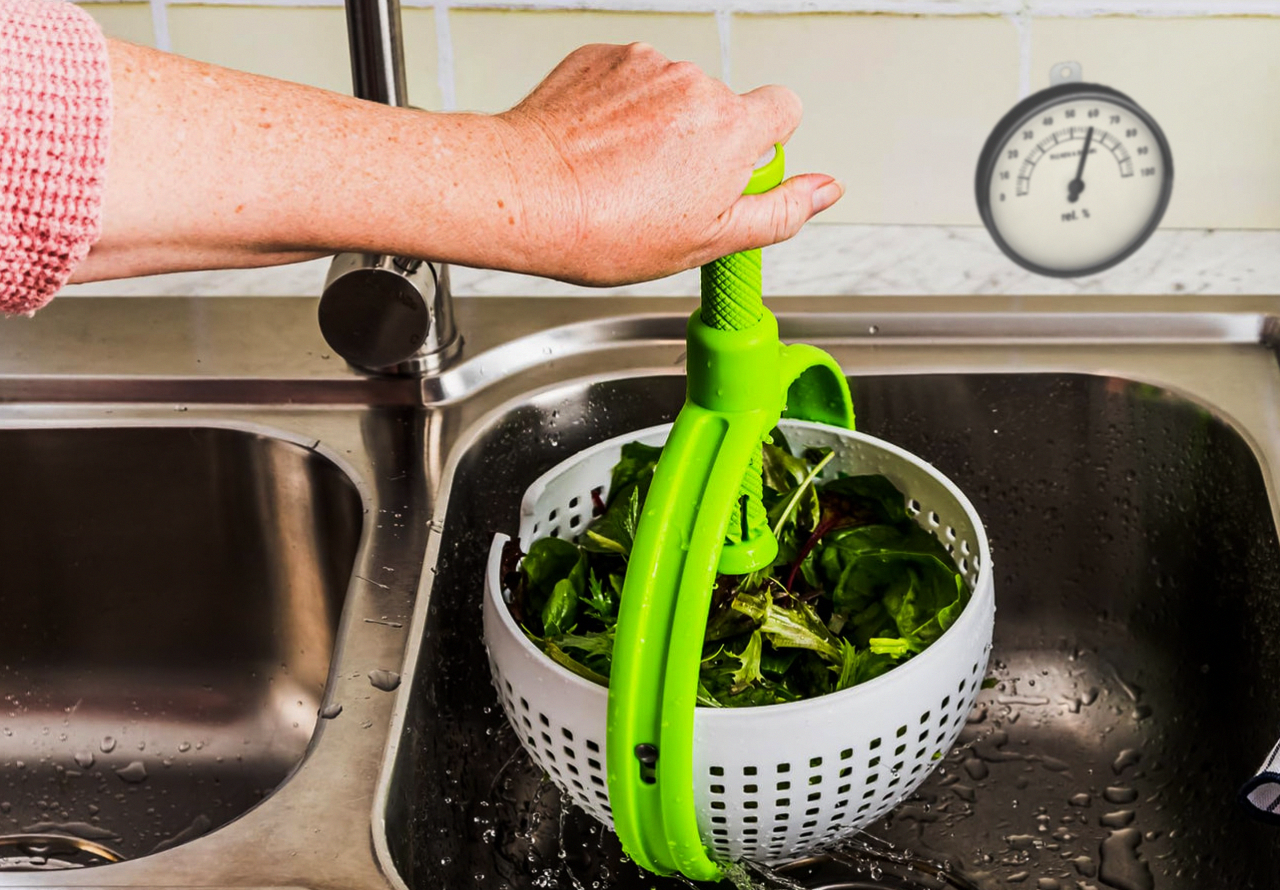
60%
